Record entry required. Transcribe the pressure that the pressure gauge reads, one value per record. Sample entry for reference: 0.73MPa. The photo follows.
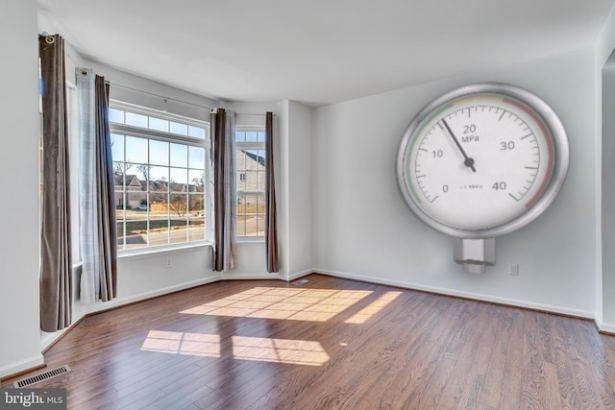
16MPa
